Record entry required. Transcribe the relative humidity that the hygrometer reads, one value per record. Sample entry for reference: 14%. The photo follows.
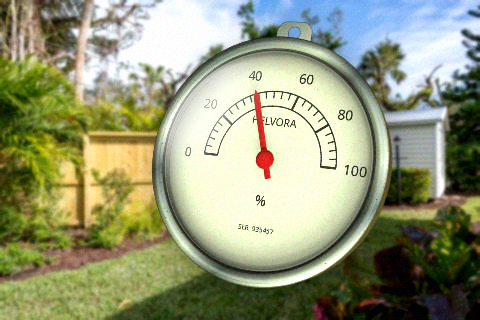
40%
